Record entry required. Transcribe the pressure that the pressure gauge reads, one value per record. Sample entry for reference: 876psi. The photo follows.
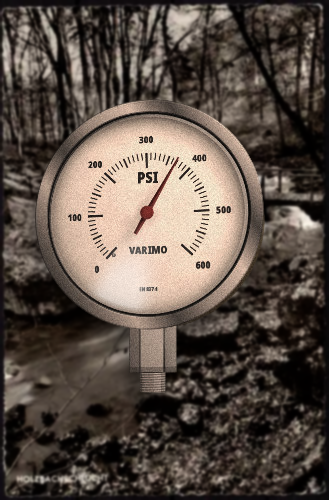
370psi
